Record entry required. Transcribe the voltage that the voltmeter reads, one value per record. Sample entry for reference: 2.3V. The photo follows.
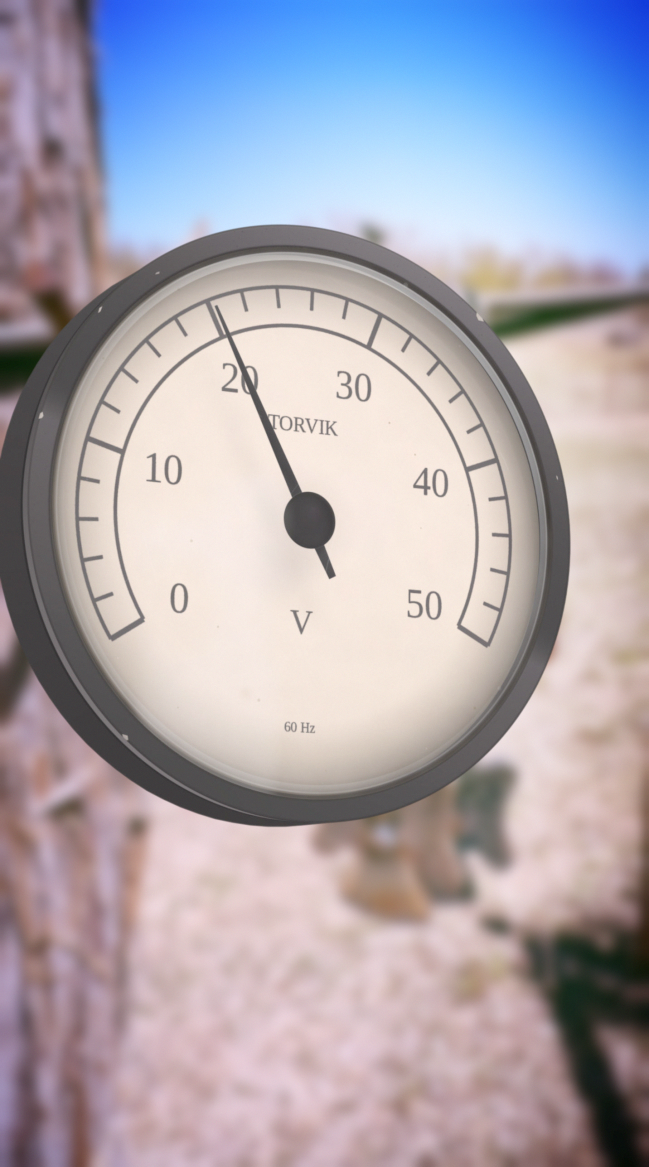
20V
